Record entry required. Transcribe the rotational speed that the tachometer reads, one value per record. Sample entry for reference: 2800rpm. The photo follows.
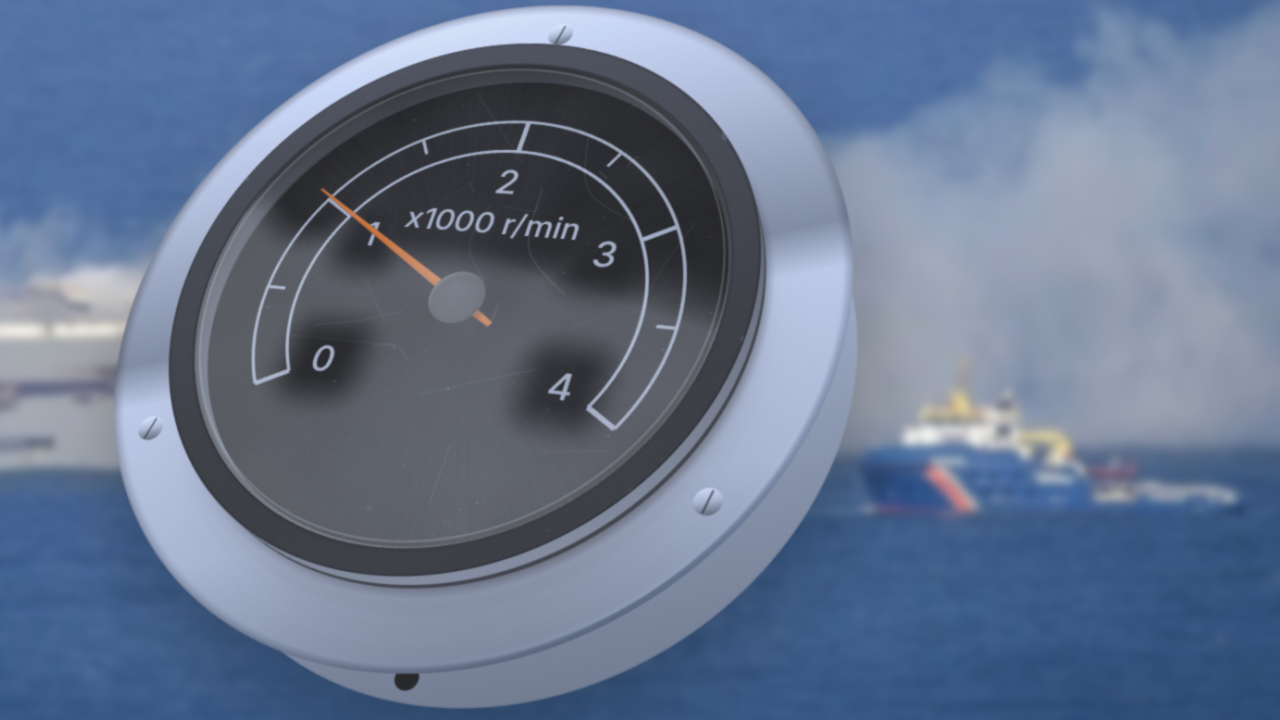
1000rpm
